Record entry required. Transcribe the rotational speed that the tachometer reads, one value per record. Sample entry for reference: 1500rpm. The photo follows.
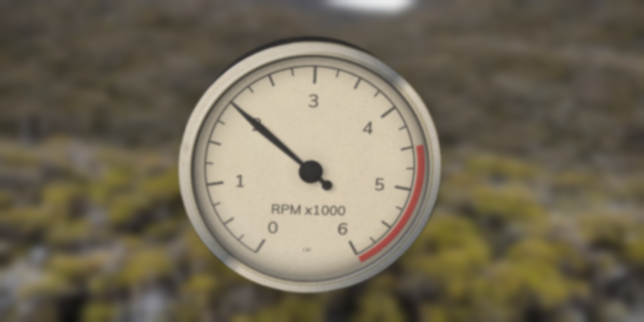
2000rpm
